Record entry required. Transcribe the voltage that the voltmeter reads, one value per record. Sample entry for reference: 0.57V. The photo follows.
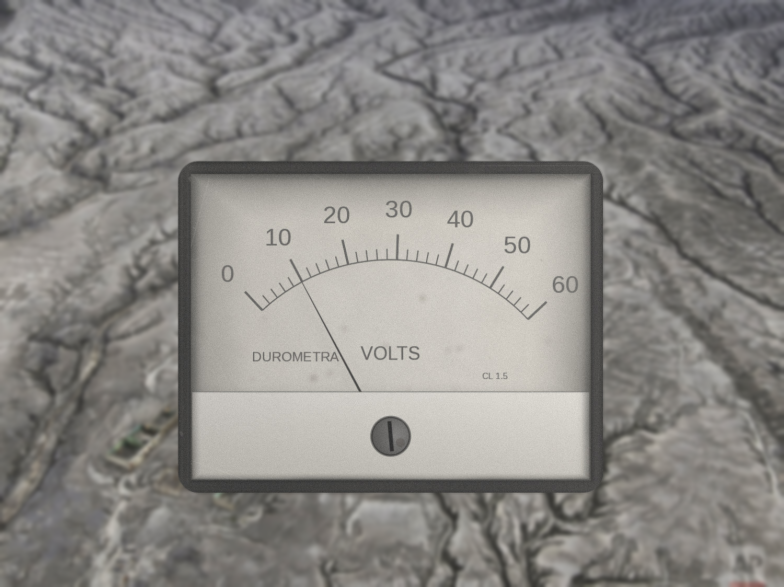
10V
